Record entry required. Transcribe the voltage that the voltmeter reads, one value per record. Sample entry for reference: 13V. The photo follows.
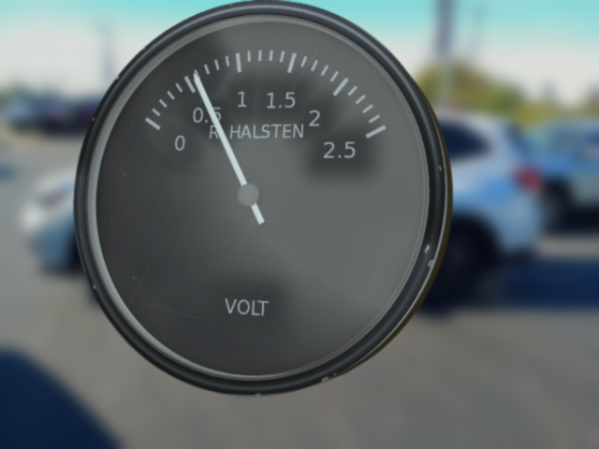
0.6V
